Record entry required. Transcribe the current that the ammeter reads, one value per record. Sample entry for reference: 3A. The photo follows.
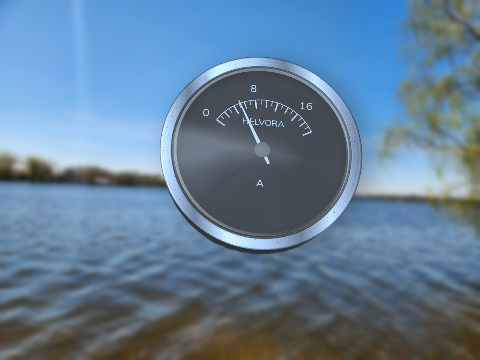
5A
